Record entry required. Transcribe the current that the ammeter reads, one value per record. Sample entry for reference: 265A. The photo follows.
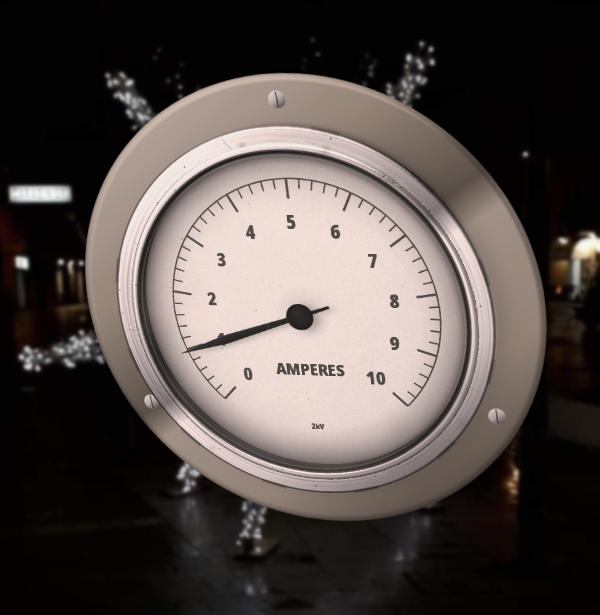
1A
